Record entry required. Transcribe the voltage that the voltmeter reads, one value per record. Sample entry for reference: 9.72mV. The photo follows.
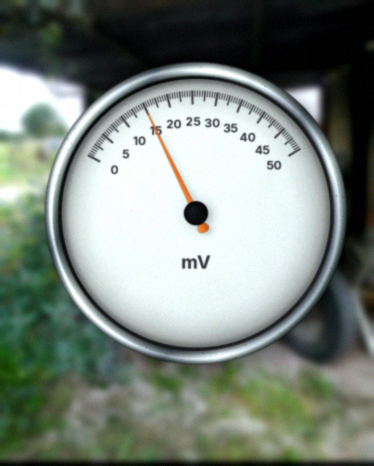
15mV
